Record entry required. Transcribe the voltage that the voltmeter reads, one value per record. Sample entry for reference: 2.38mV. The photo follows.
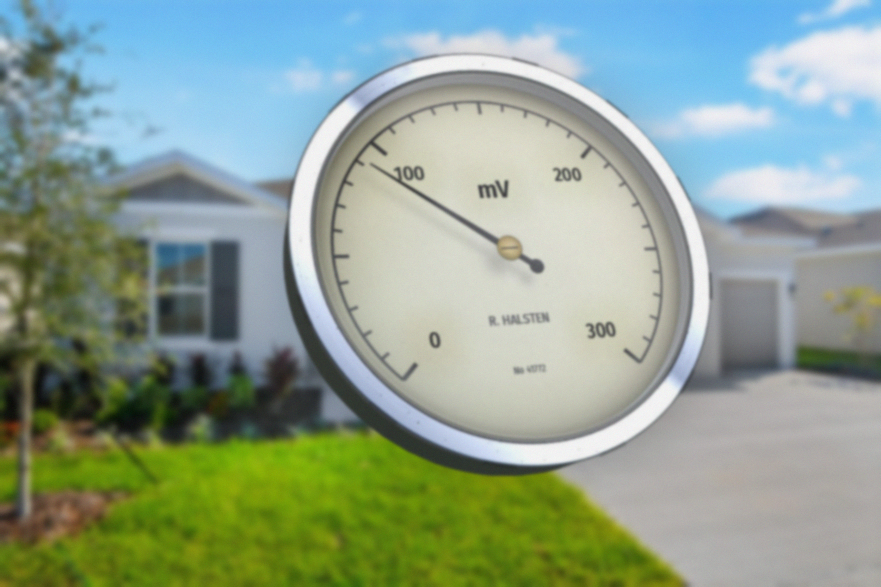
90mV
